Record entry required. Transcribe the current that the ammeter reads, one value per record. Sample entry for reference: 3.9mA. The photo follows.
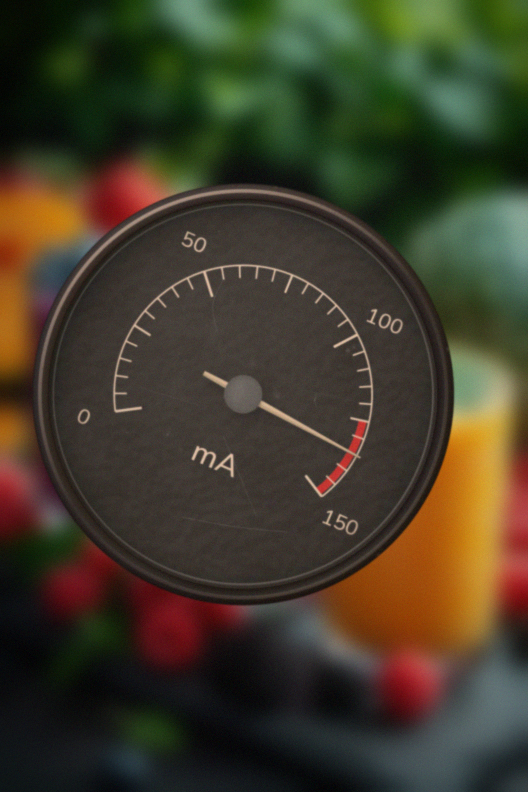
135mA
